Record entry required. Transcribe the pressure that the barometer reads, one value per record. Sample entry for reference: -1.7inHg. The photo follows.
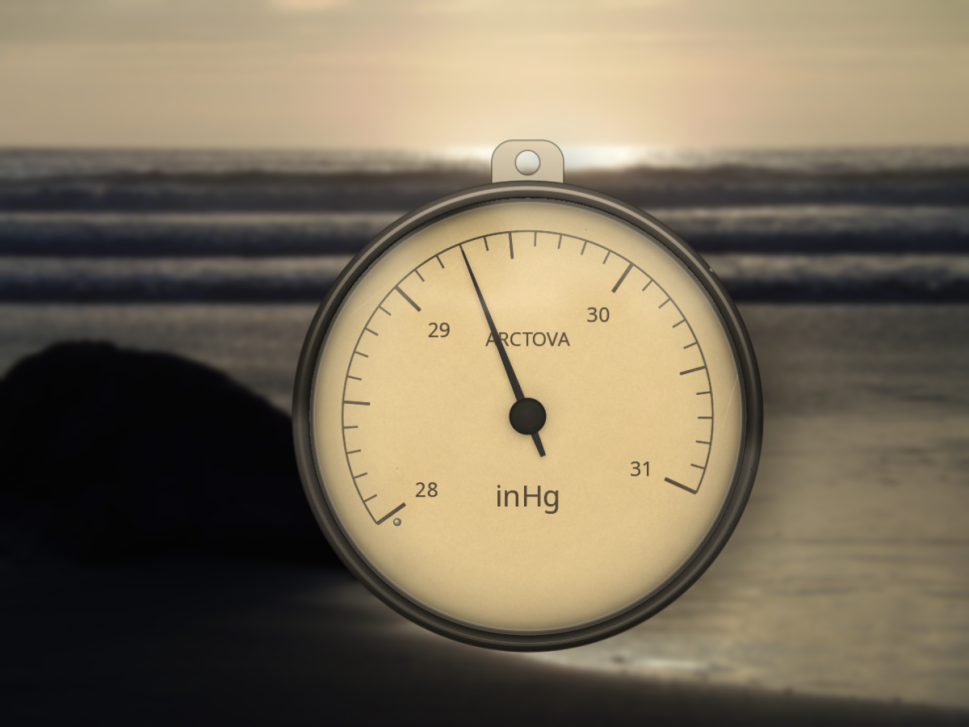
29.3inHg
